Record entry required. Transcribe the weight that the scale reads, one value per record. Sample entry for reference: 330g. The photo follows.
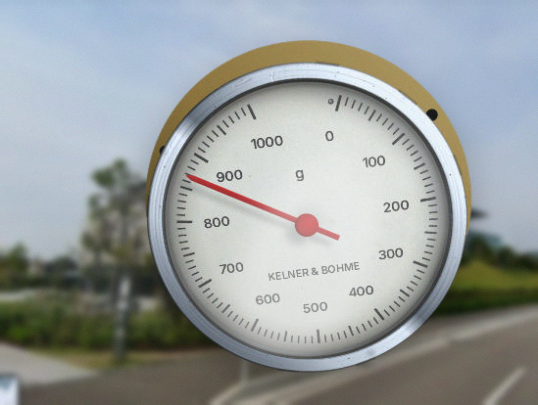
870g
